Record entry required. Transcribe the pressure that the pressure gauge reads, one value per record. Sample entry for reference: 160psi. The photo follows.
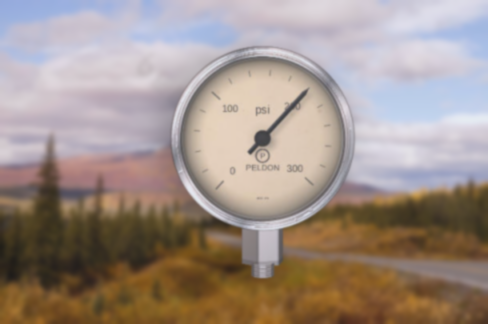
200psi
